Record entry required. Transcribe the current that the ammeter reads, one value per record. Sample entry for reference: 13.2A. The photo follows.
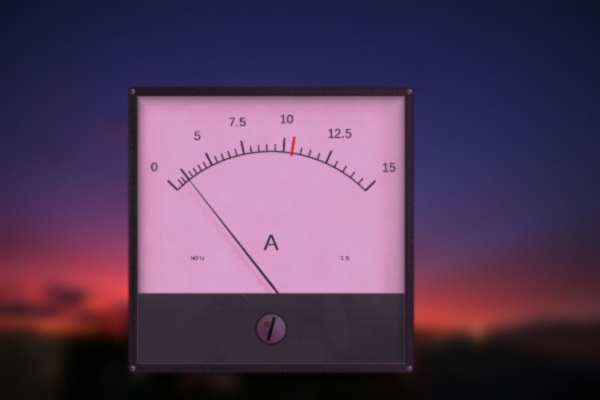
2.5A
